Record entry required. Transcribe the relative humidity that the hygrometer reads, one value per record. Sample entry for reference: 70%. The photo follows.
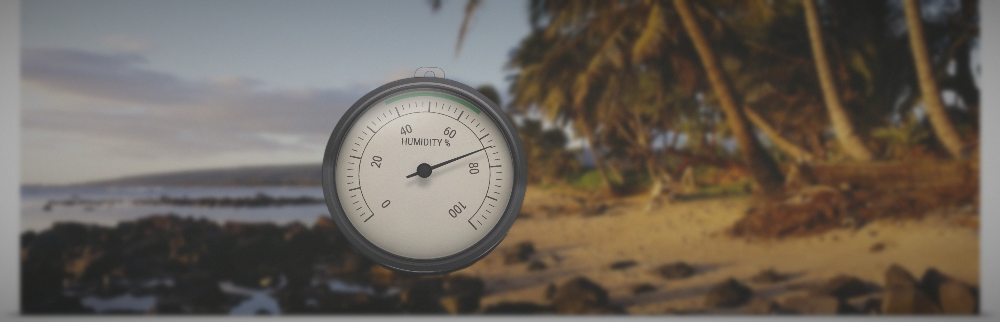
74%
